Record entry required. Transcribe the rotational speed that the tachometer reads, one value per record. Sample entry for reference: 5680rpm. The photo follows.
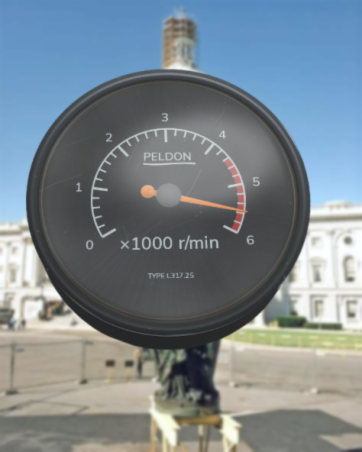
5600rpm
